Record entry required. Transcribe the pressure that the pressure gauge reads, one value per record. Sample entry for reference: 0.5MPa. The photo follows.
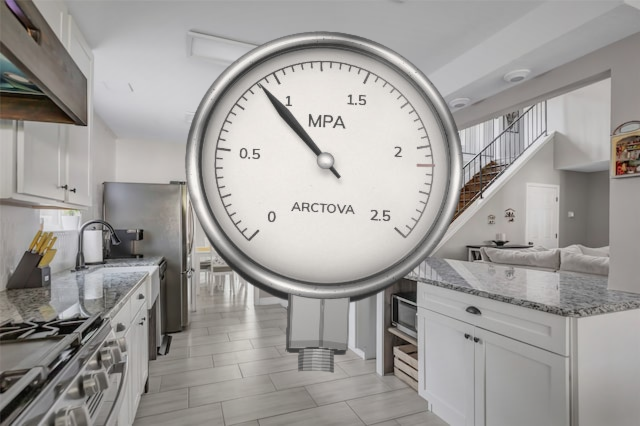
0.9MPa
